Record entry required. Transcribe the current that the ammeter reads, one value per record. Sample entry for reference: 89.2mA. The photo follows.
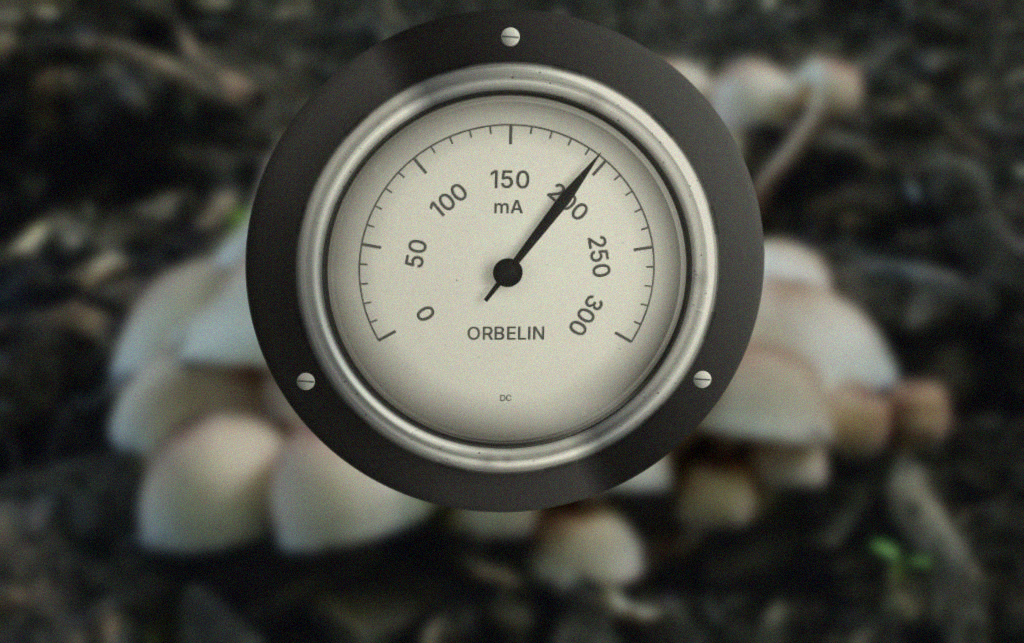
195mA
